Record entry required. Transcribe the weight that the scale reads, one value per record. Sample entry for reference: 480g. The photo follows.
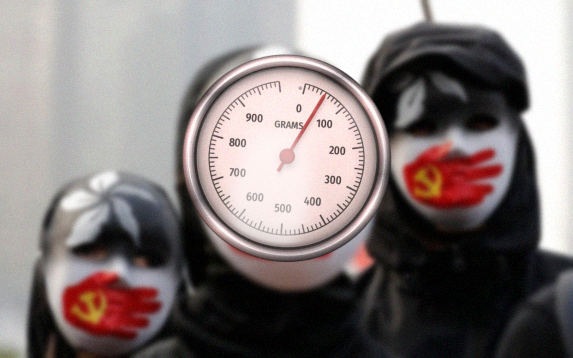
50g
